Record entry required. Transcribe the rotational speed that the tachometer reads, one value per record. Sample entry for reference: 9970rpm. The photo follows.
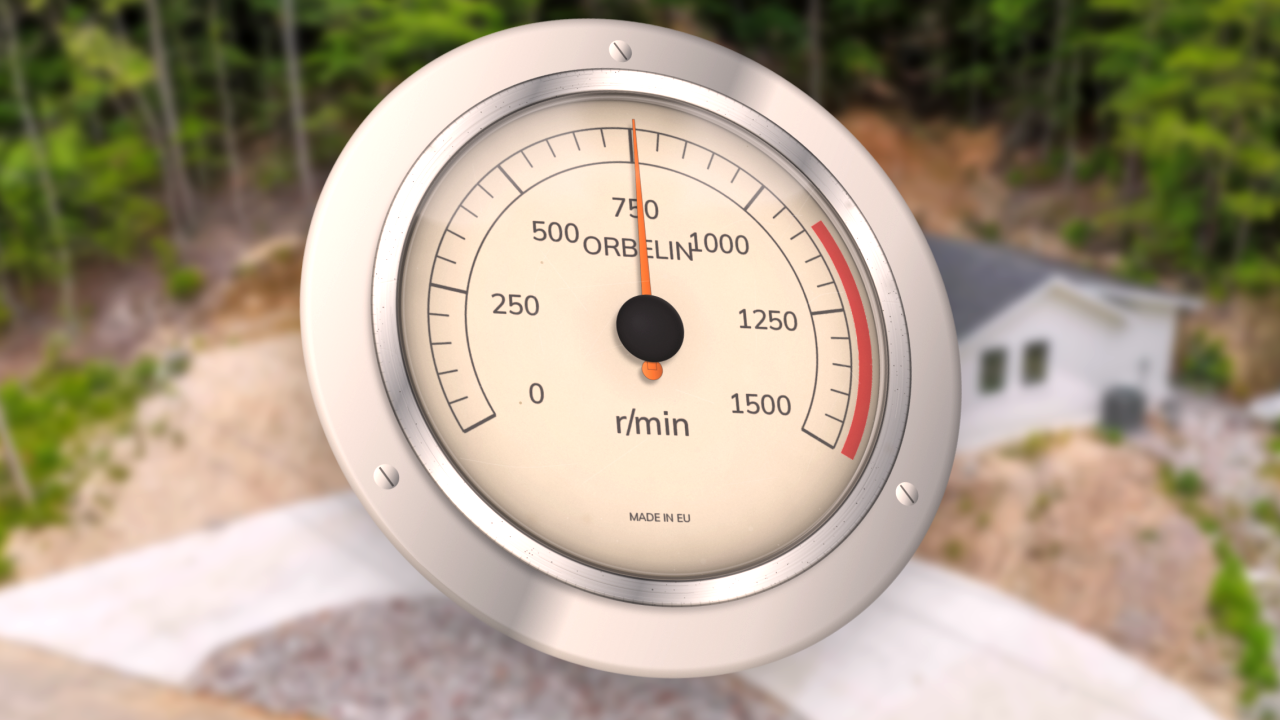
750rpm
